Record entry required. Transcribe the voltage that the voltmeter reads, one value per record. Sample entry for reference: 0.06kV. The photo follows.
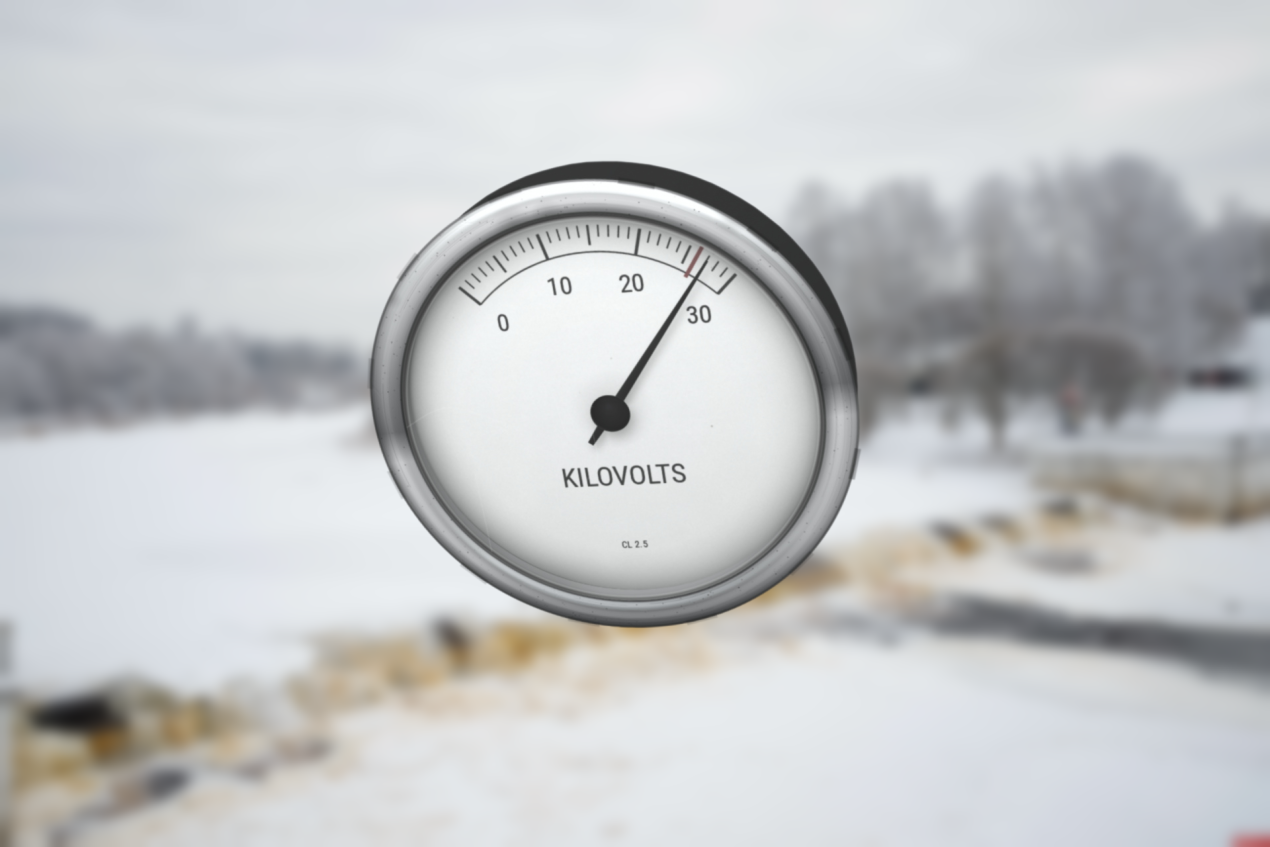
27kV
